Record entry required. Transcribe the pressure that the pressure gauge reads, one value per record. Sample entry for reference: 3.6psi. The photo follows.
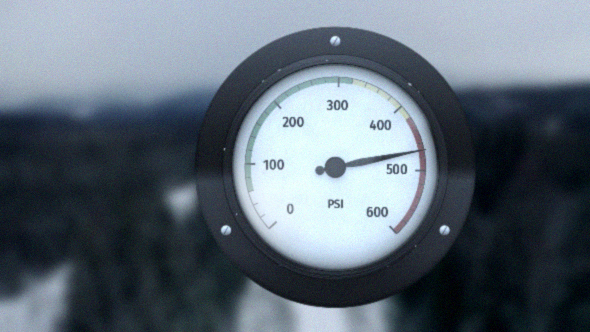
470psi
